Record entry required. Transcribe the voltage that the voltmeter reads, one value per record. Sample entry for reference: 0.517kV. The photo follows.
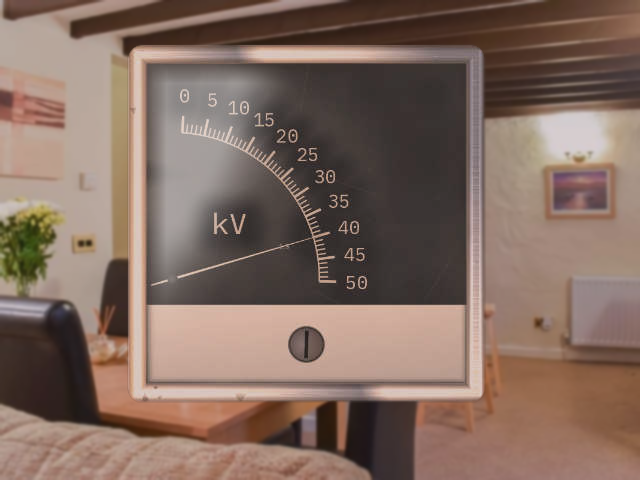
40kV
